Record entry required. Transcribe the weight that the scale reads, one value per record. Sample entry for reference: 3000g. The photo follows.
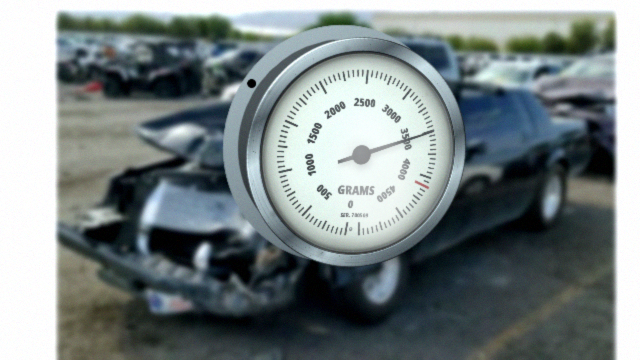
3500g
